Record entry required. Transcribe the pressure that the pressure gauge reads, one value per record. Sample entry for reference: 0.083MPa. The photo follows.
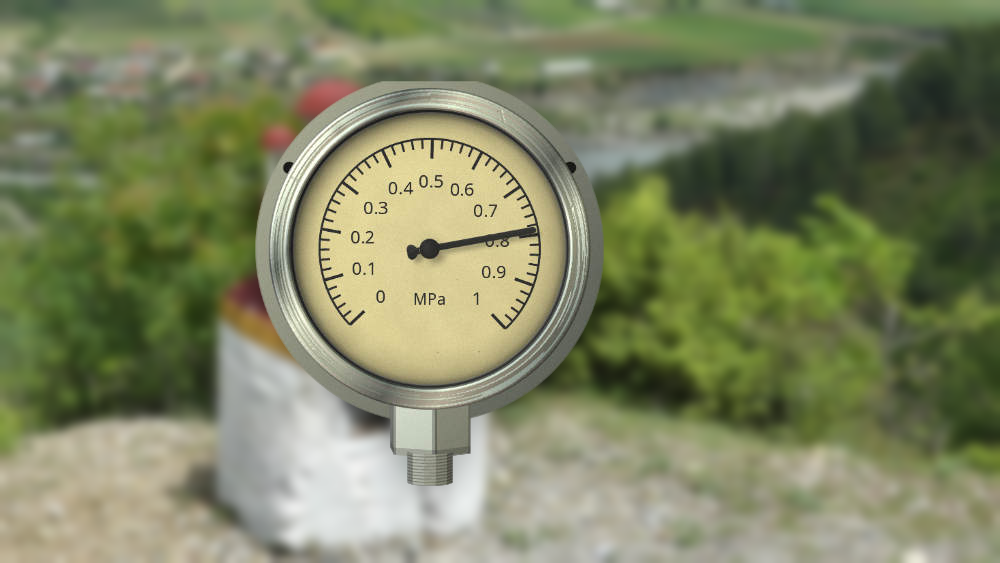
0.79MPa
